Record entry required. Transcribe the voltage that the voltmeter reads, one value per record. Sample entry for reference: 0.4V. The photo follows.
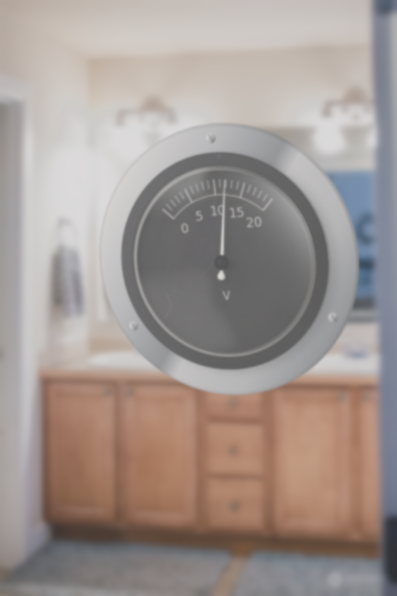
12V
